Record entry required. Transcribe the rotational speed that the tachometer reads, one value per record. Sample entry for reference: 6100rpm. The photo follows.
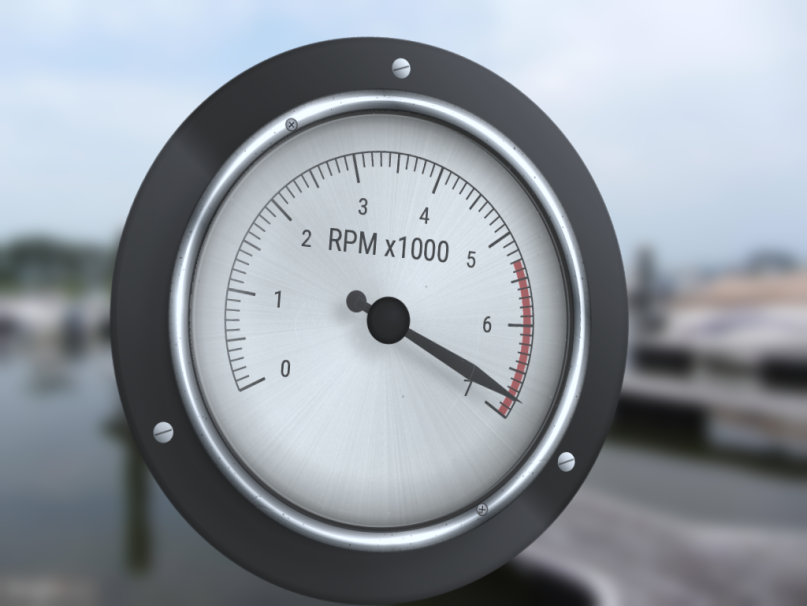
6800rpm
